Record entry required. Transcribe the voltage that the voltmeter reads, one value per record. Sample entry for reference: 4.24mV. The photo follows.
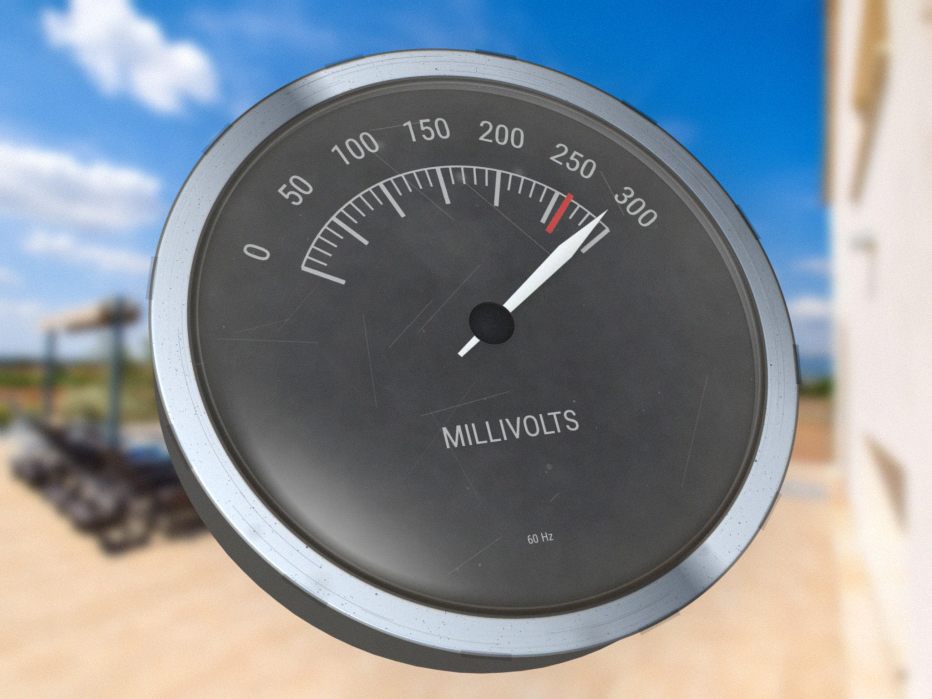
290mV
